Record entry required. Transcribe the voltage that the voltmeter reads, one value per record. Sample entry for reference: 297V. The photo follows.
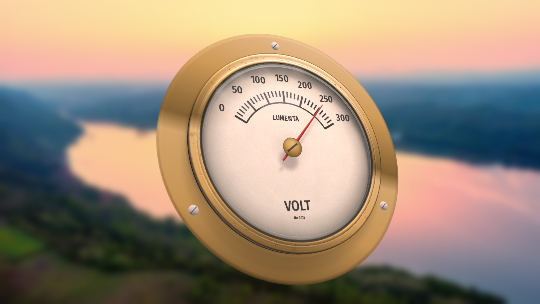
250V
